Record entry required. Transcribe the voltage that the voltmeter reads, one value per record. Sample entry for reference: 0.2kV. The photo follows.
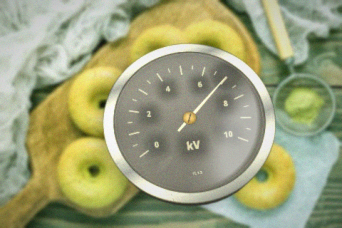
7kV
